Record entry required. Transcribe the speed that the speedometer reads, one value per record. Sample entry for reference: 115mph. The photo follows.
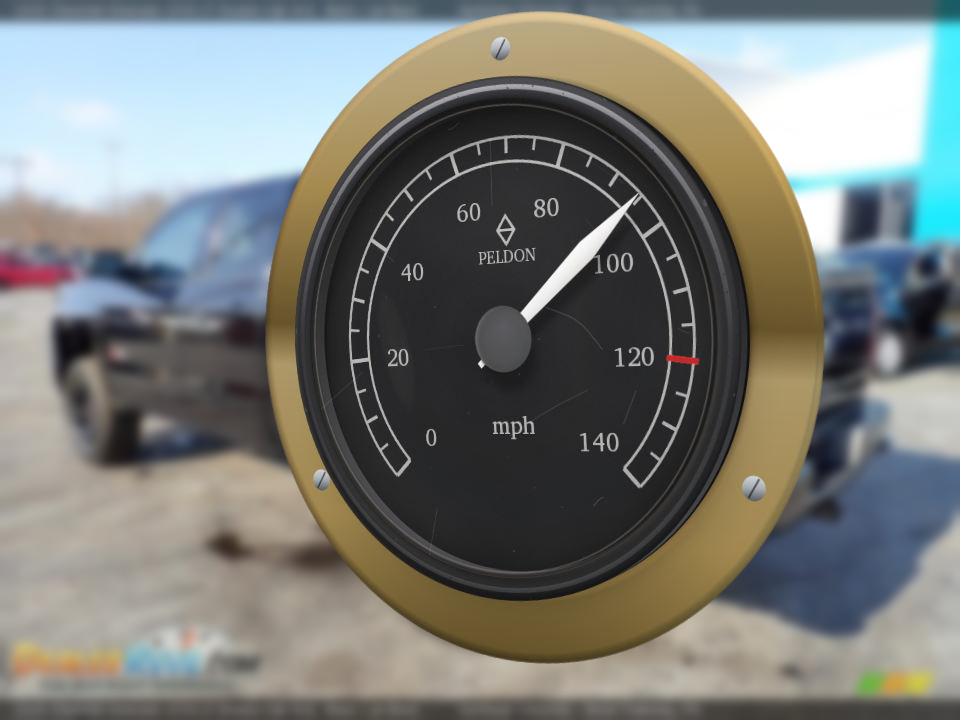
95mph
